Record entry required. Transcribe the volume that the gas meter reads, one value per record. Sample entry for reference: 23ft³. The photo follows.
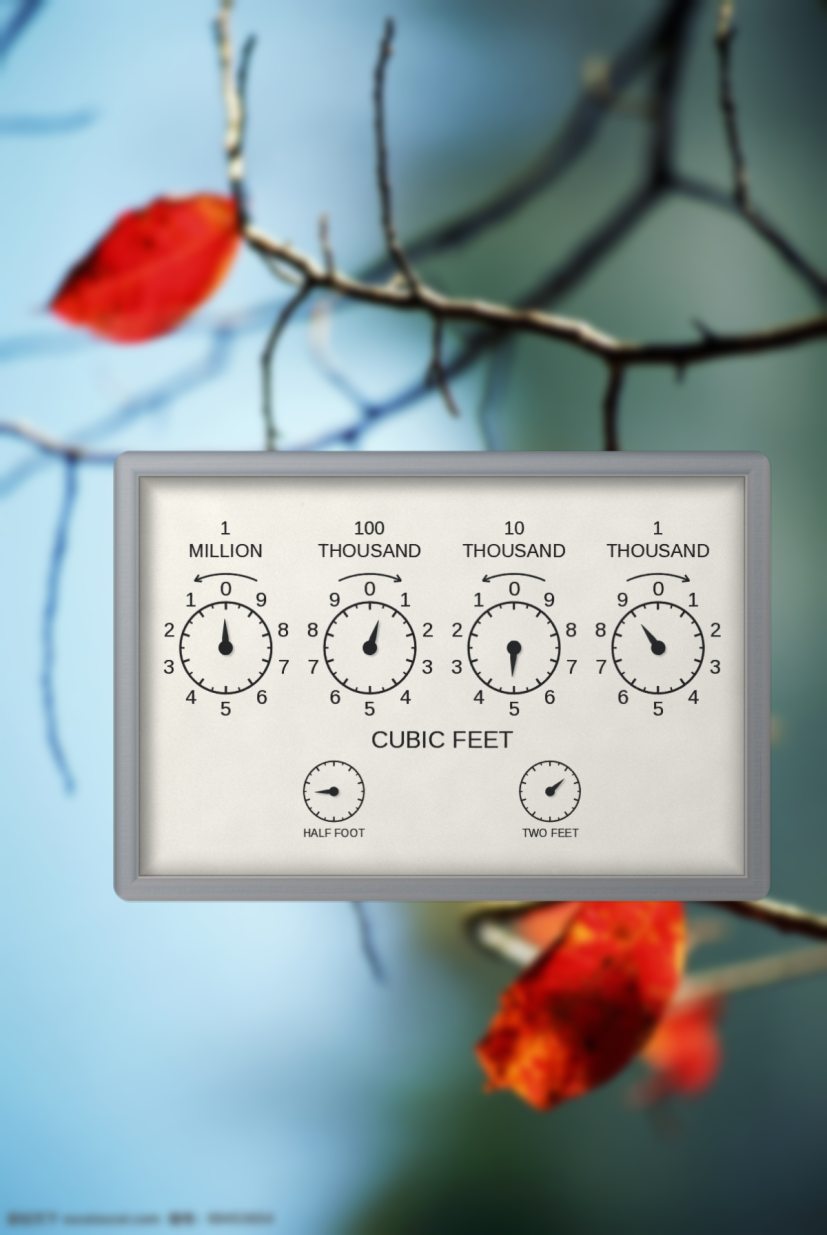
4900ft³
